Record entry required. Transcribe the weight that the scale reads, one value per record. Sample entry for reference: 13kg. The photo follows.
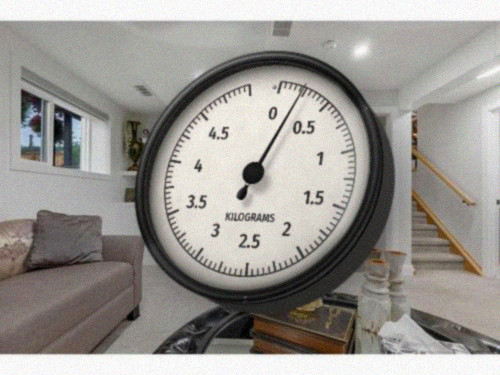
0.25kg
